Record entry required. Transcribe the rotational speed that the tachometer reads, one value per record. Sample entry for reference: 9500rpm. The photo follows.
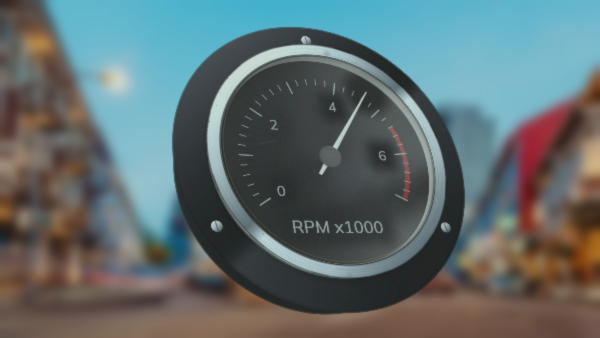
4600rpm
